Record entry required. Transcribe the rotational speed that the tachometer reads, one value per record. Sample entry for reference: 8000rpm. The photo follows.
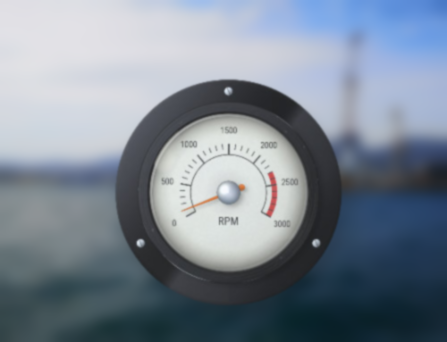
100rpm
